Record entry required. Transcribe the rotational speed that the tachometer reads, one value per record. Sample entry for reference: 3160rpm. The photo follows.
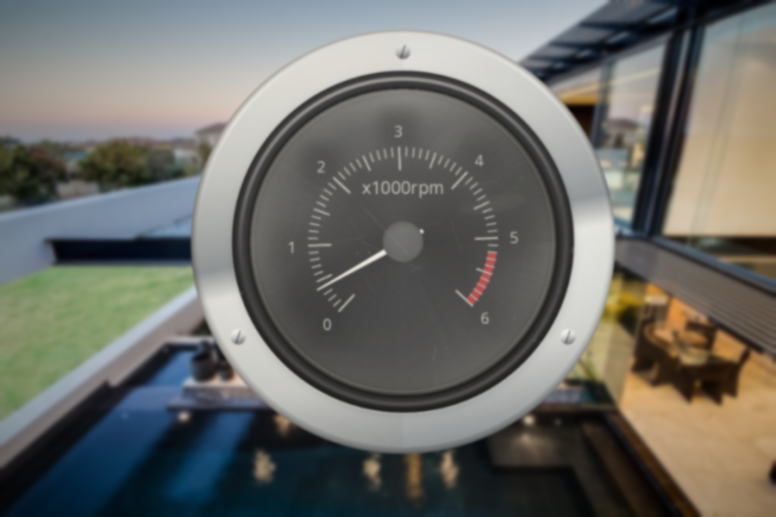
400rpm
